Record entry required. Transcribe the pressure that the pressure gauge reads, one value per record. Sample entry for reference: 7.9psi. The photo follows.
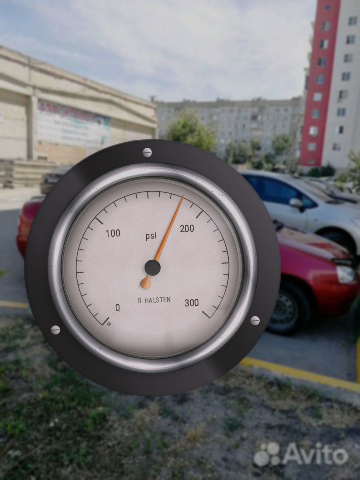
180psi
